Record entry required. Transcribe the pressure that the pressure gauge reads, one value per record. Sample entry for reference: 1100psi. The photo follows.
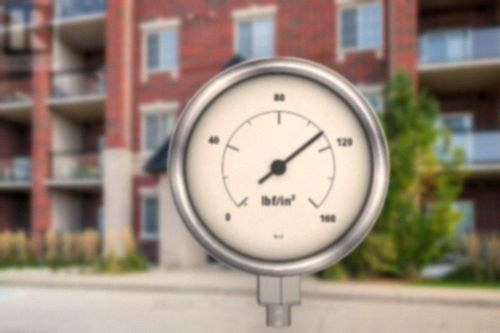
110psi
